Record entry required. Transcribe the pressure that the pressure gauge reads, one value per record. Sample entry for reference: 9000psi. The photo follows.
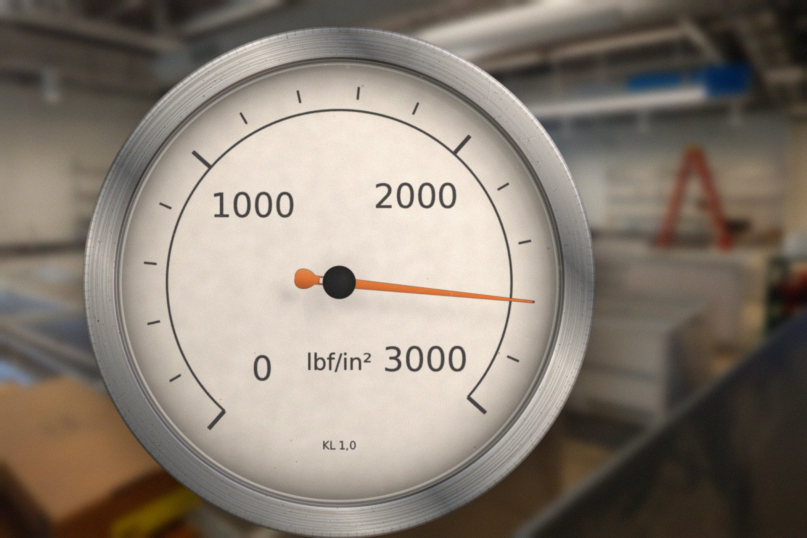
2600psi
